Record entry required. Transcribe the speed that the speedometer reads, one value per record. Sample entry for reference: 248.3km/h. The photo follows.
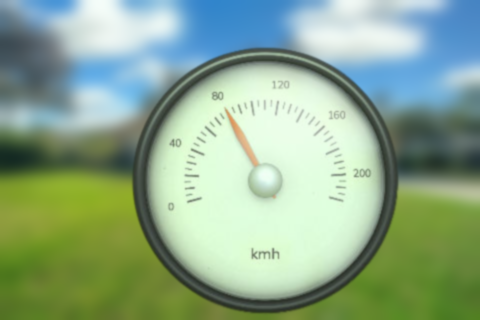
80km/h
